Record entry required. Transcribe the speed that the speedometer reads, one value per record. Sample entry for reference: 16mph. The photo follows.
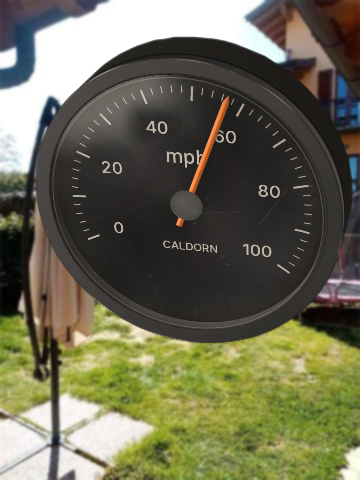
57mph
